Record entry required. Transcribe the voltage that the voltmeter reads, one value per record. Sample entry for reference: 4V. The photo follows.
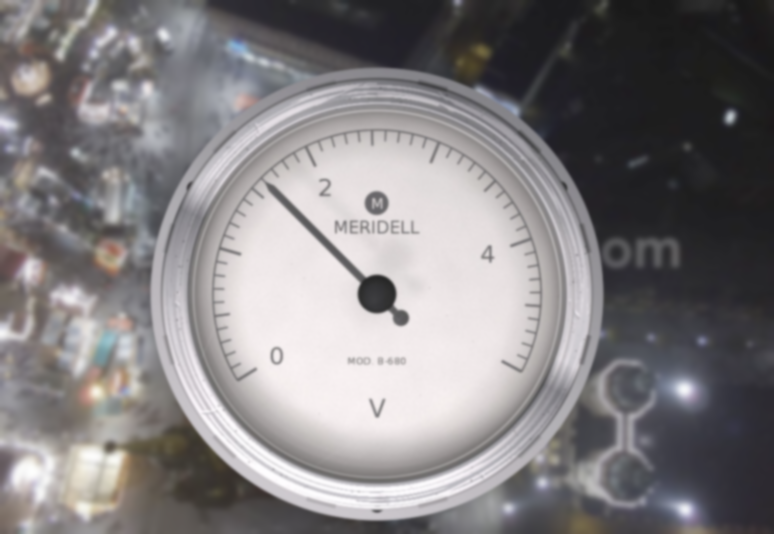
1.6V
